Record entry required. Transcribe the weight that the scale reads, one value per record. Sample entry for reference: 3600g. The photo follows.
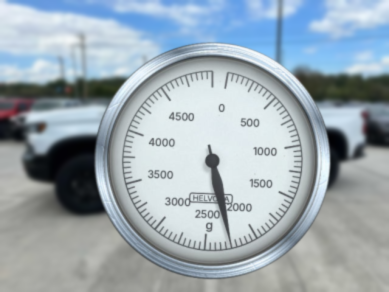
2250g
